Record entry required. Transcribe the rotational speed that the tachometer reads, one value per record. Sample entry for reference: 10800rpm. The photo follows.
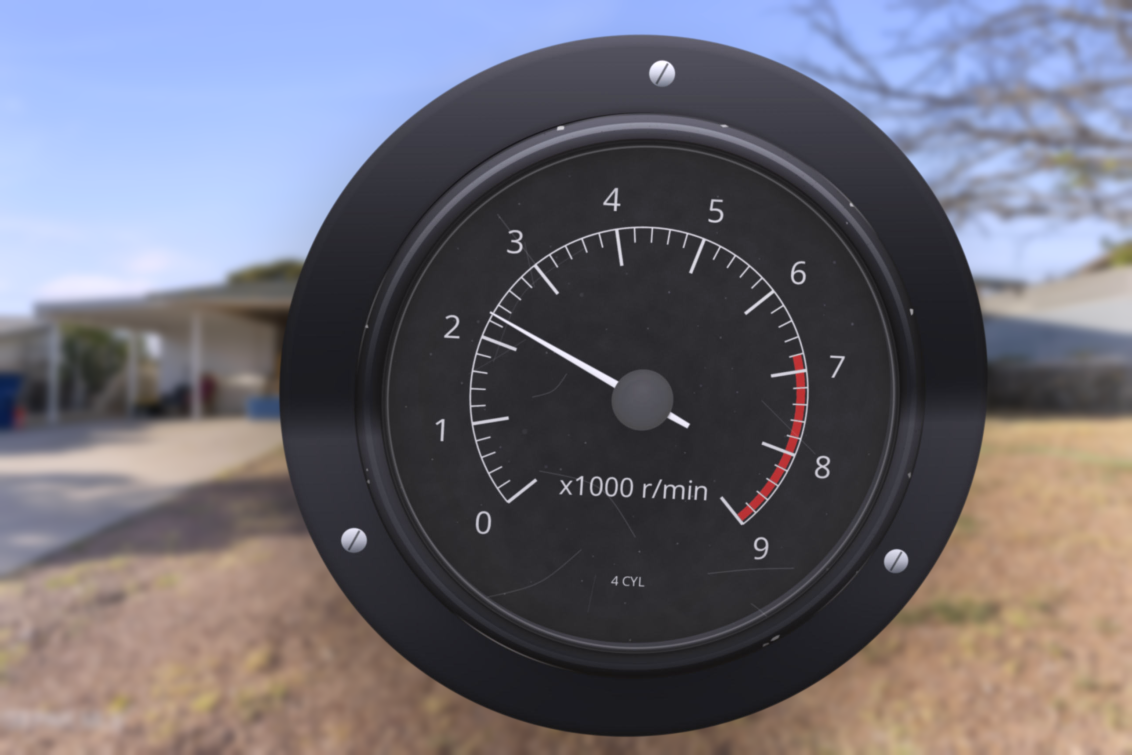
2300rpm
